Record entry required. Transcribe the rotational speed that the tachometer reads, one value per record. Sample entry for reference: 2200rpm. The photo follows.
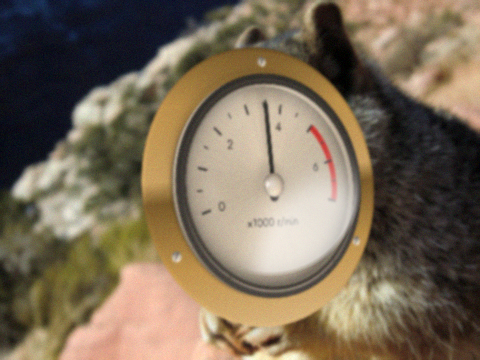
3500rpm
